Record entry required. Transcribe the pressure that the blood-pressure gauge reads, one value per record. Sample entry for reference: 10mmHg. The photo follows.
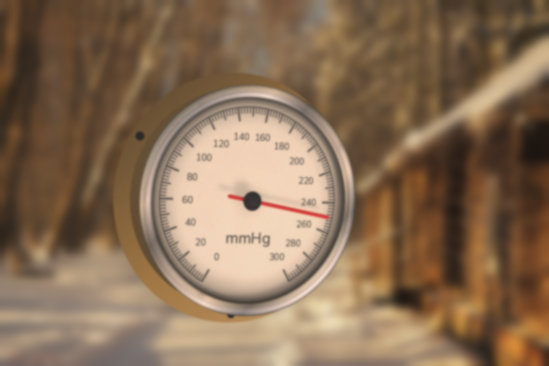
250mmHg
